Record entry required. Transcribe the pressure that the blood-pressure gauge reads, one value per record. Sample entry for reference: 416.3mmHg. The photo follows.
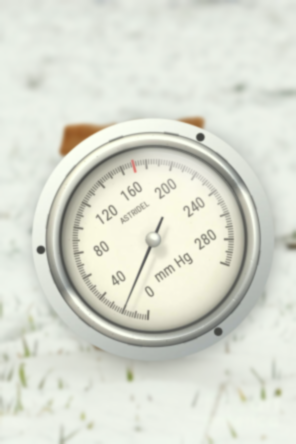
20mmHg
